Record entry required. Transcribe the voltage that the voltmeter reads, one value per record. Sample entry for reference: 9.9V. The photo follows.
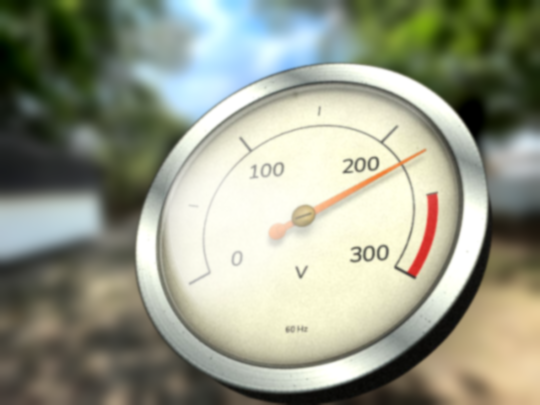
225V
